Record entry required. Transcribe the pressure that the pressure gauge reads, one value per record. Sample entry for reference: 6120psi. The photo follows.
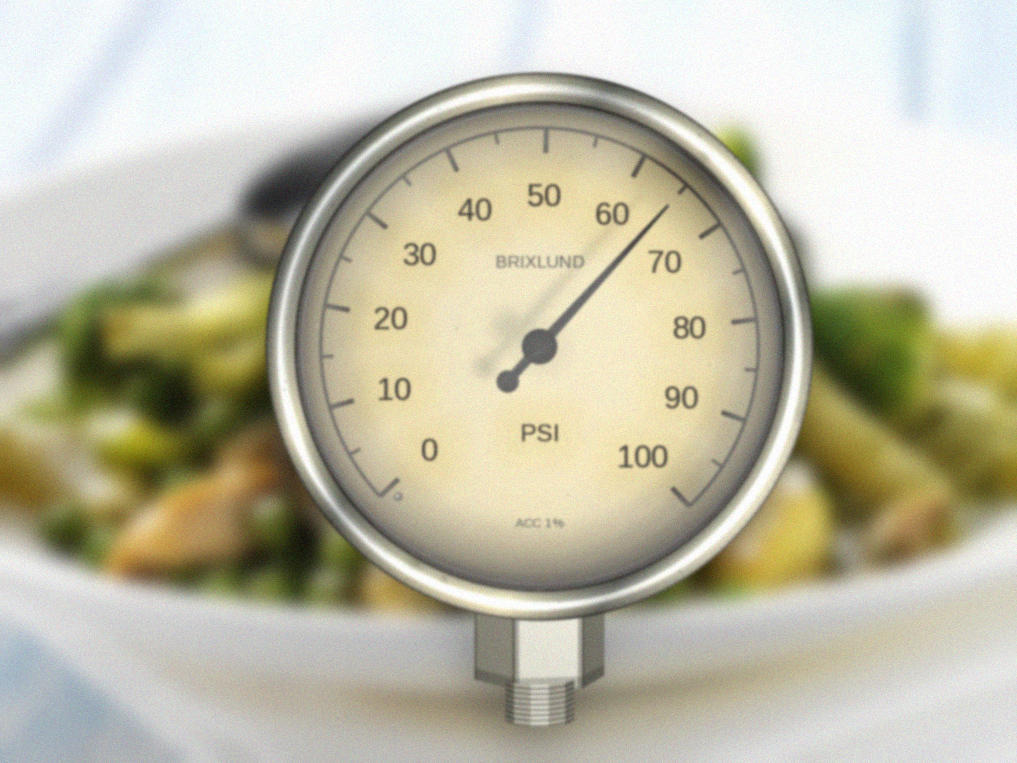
65psi
